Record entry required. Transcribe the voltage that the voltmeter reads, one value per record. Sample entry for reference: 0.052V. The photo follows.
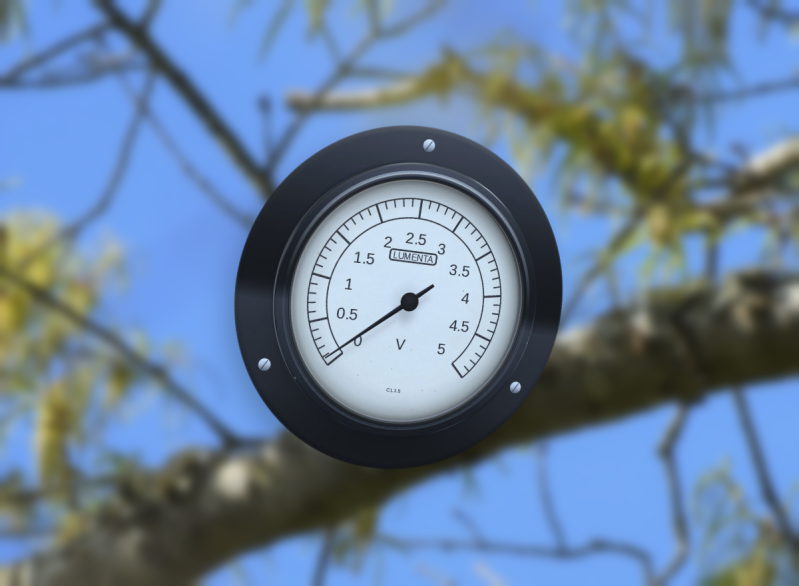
0.1V
